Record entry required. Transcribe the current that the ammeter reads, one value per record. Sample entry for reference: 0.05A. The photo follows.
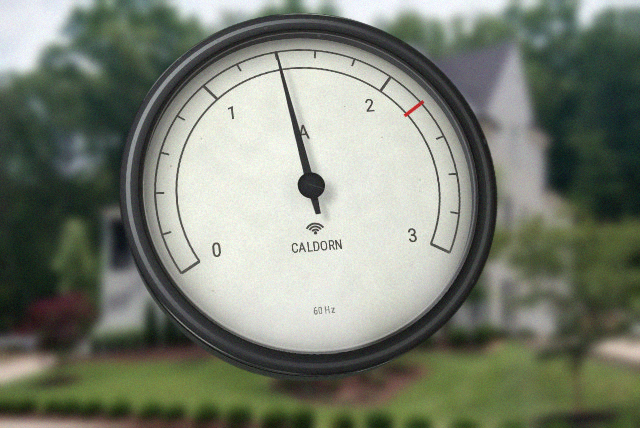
1.4A
